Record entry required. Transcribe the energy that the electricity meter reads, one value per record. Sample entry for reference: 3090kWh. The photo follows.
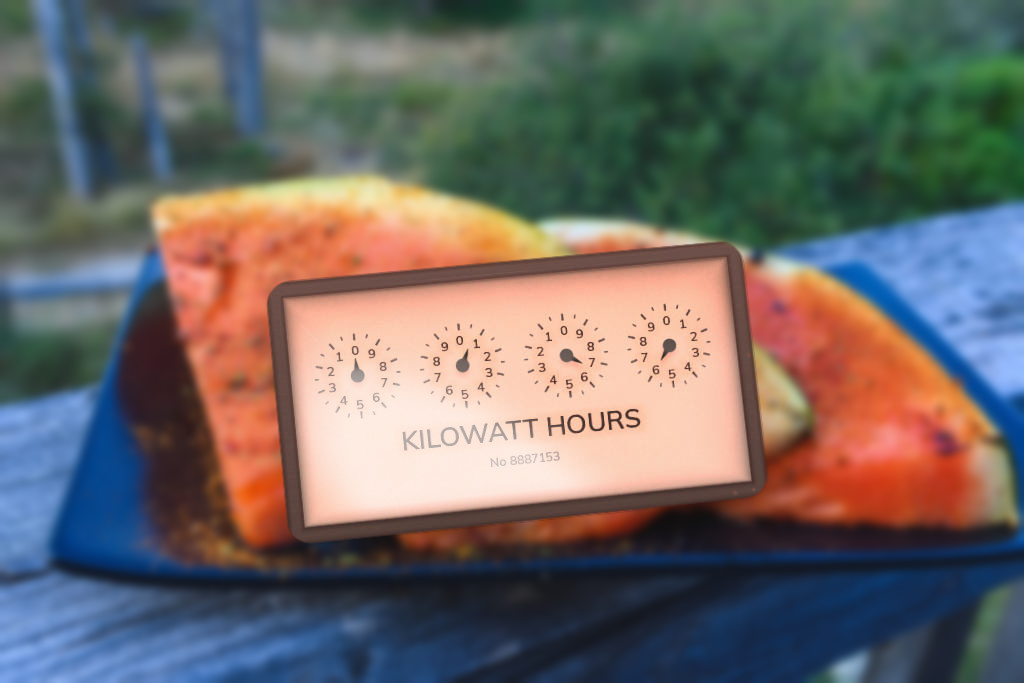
66kWh
